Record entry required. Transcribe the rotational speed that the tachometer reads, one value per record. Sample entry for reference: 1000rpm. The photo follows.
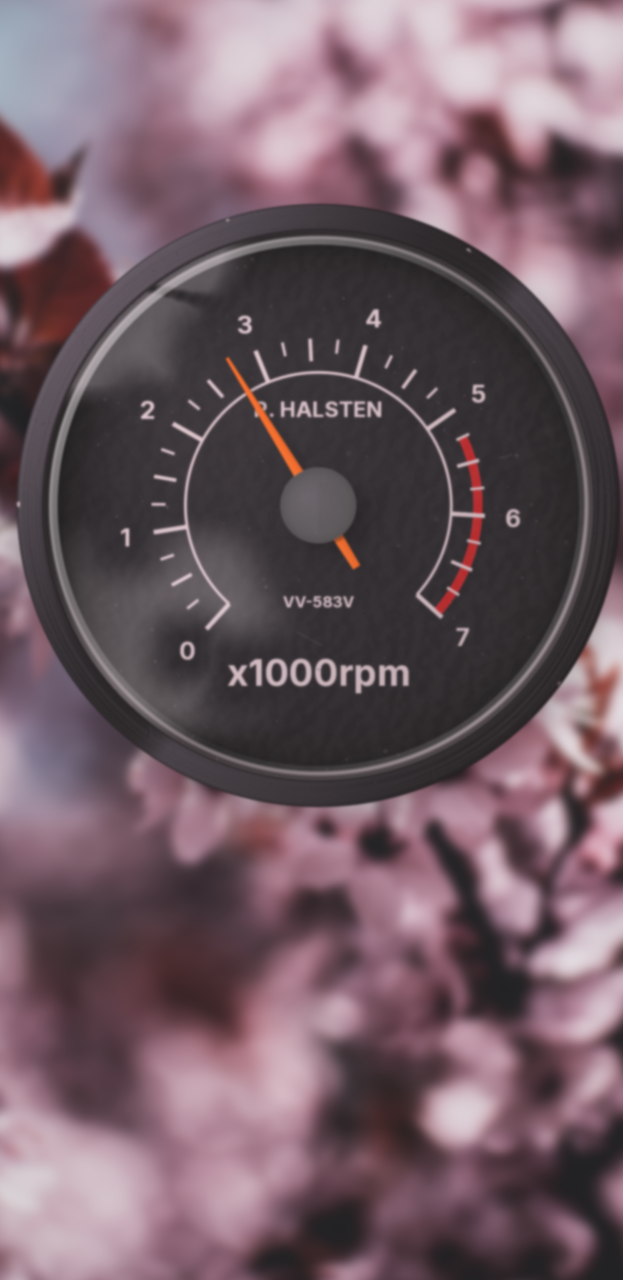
2750rpm
